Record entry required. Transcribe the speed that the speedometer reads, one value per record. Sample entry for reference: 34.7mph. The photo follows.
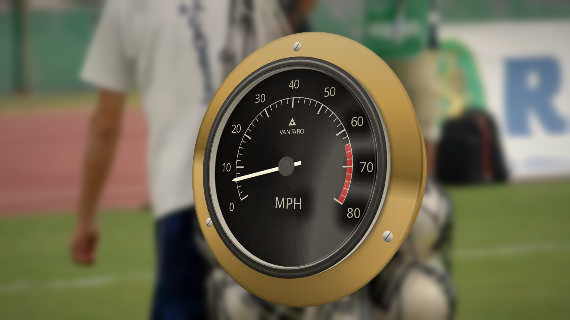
6mph
